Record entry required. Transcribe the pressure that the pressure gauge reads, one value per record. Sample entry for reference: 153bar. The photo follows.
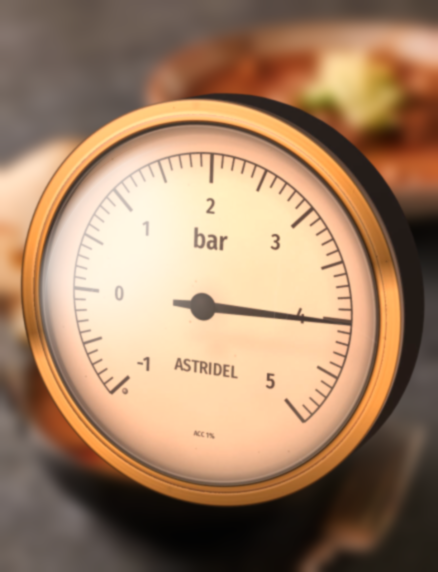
4bar
